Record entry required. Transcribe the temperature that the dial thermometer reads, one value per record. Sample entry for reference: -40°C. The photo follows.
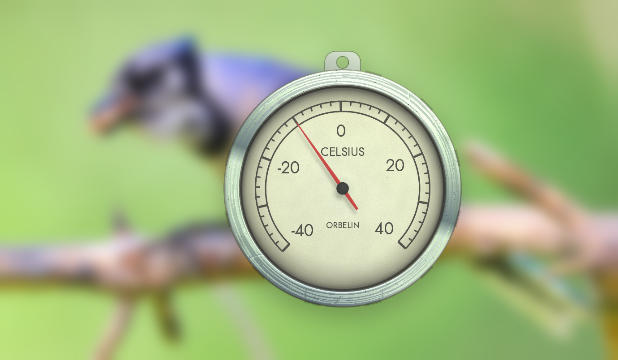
-10°C
